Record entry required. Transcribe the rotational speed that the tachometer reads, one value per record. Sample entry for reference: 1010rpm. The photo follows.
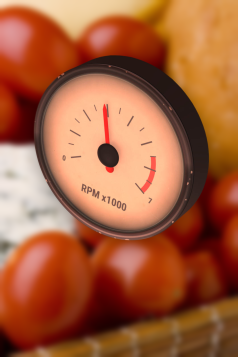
3000rpm
